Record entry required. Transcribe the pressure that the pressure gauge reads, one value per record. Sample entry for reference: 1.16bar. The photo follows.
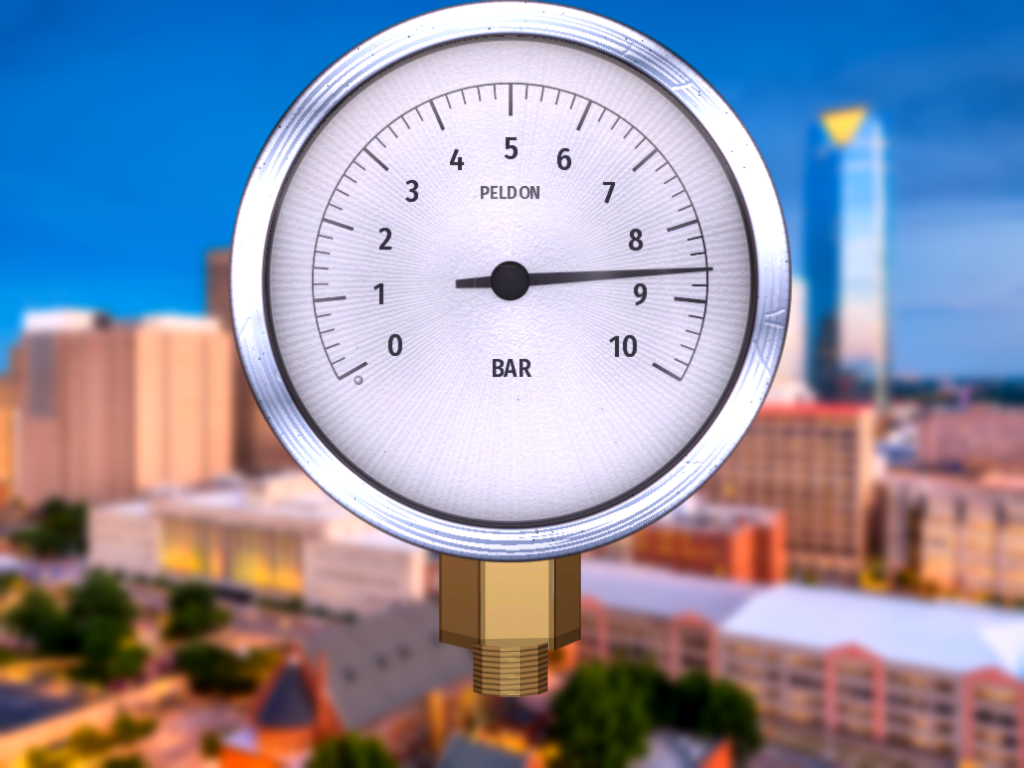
8.6bar
